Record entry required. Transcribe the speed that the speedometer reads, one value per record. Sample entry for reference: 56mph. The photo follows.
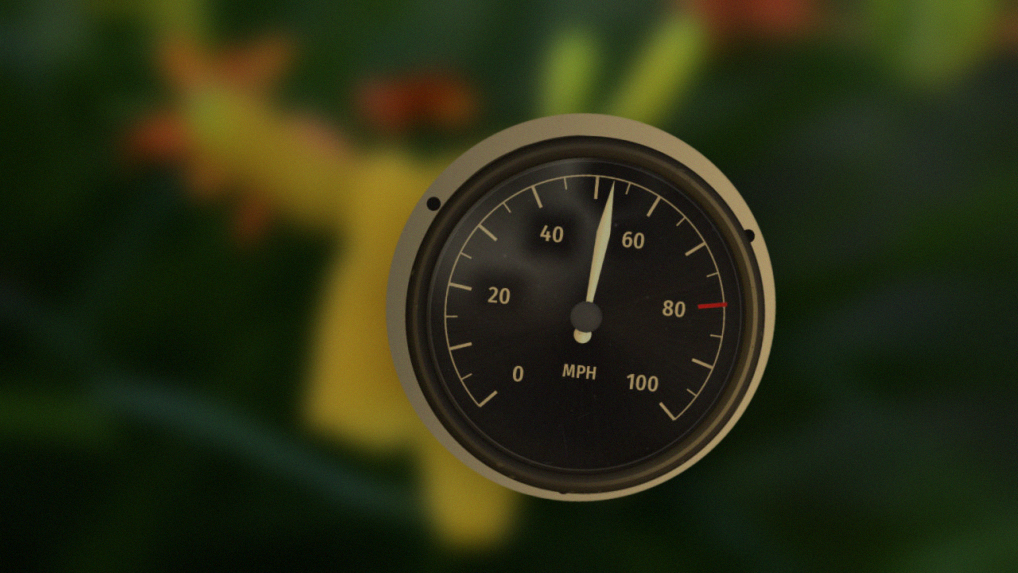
52.5mph
